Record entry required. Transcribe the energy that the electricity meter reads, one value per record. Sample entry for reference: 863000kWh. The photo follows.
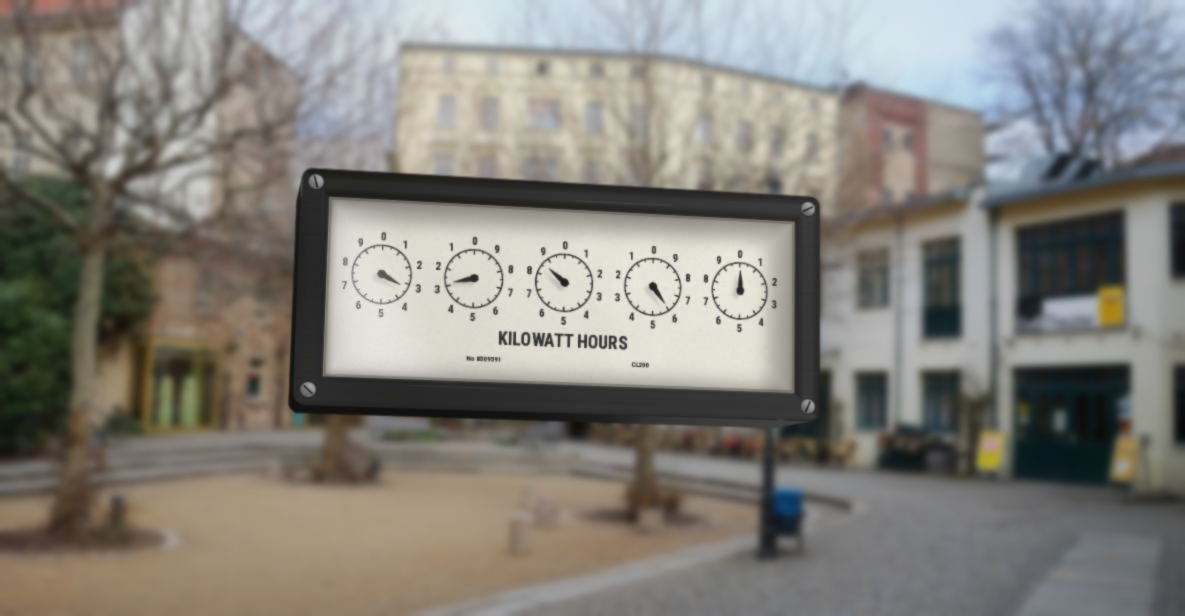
32860kWh
